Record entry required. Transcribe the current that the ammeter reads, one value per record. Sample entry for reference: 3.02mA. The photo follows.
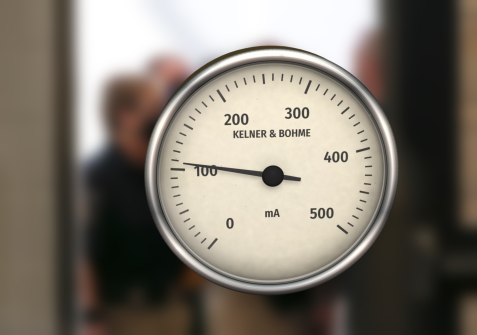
110mA
